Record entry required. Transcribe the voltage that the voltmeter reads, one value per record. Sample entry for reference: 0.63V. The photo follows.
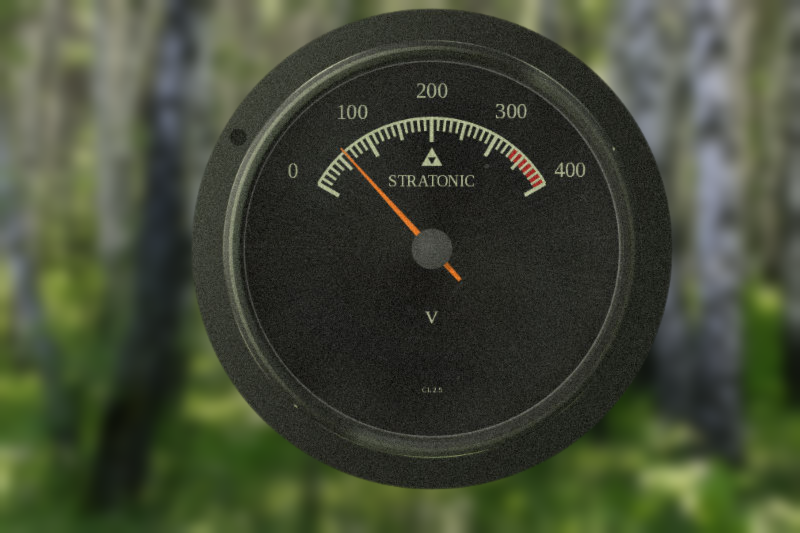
60V
